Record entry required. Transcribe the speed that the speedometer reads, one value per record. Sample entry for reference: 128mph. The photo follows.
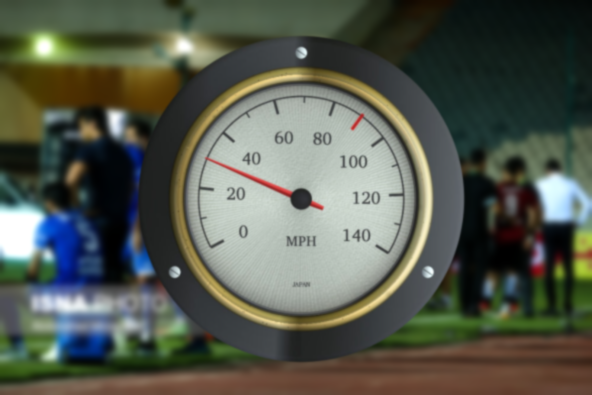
30mph
